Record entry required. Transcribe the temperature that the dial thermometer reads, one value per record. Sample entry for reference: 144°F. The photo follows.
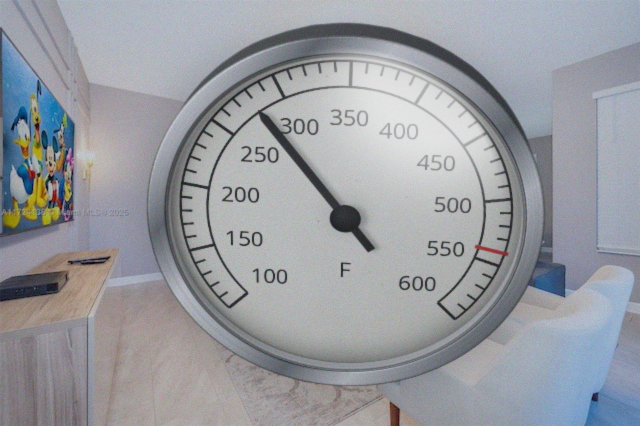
280°F
